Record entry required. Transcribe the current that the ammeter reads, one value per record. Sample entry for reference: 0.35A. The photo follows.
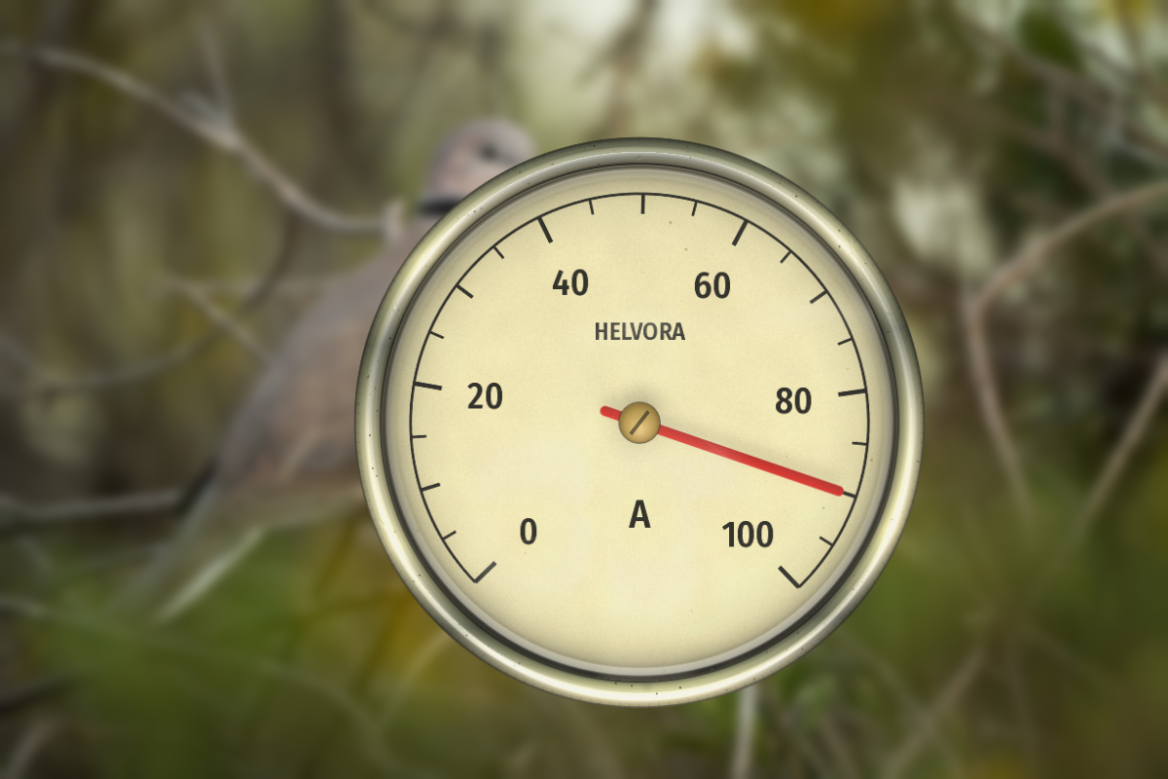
90A
